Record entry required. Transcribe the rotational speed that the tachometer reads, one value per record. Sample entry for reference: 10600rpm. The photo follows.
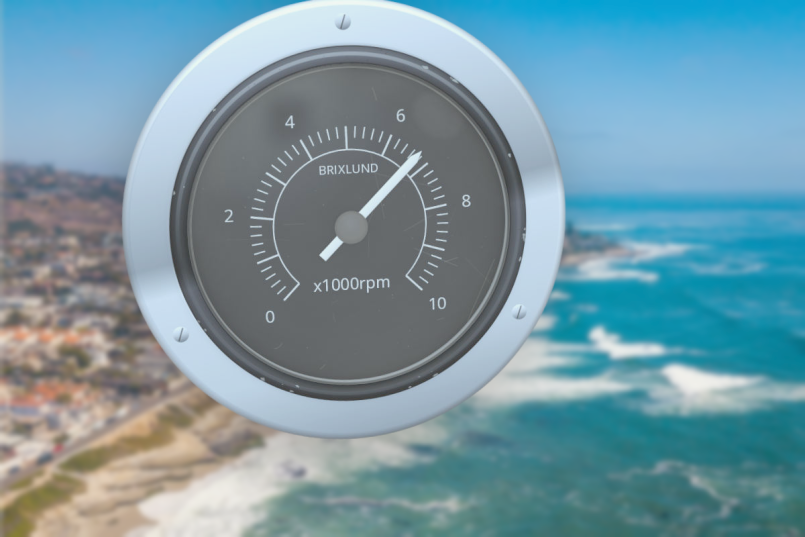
6700rpm
